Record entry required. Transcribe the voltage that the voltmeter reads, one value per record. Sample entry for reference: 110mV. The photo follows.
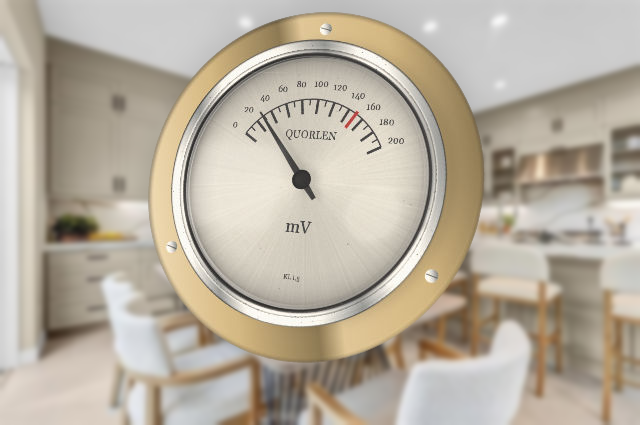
30mV
